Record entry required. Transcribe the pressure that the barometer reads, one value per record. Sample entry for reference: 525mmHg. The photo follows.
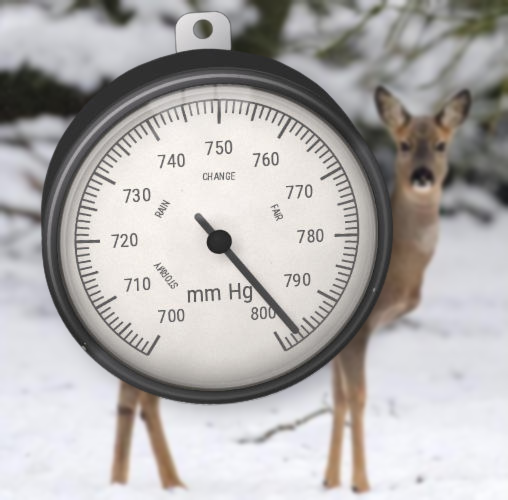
797mmHg
